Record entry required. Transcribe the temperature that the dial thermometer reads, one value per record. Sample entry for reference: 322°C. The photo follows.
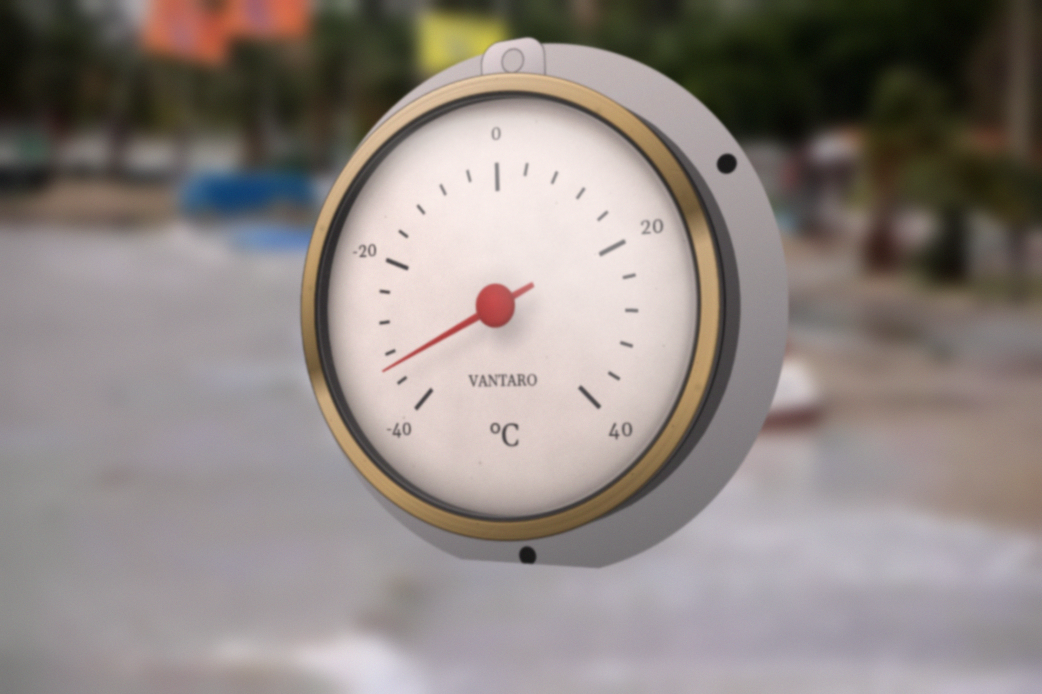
-34°C
